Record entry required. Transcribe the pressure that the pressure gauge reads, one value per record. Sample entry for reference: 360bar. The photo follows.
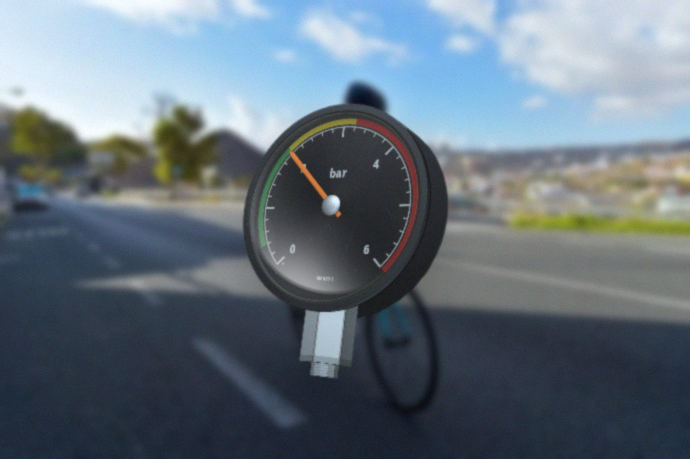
2bar
